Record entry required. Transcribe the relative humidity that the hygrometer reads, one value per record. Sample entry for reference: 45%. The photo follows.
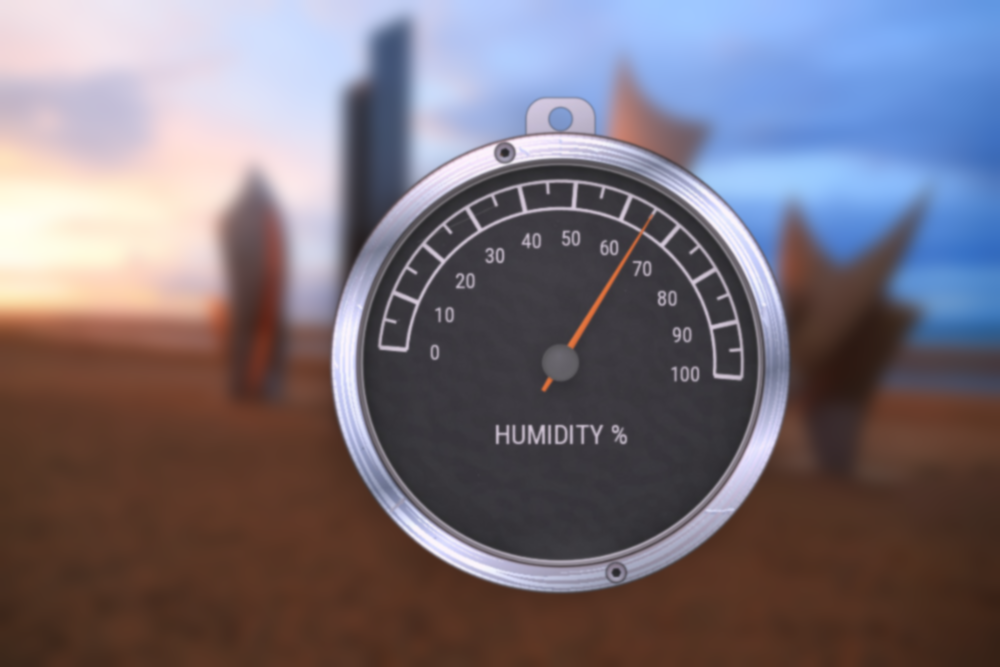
65%
